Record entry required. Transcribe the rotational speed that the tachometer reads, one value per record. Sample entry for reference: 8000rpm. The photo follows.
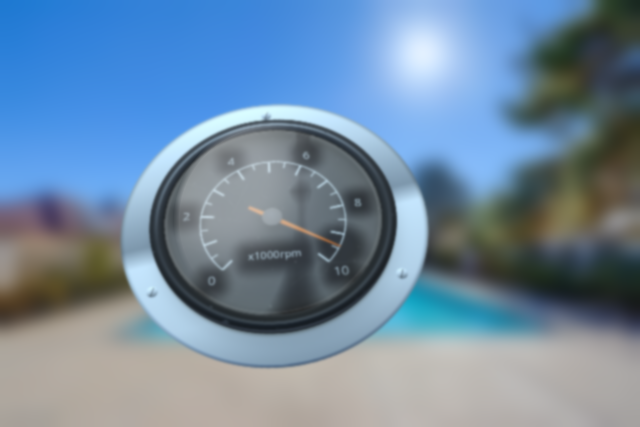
9500rpm
